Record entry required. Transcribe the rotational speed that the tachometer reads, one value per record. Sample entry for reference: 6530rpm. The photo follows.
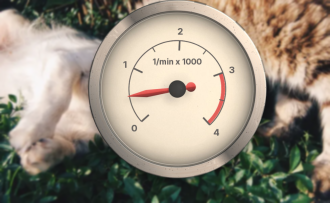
500rpm
